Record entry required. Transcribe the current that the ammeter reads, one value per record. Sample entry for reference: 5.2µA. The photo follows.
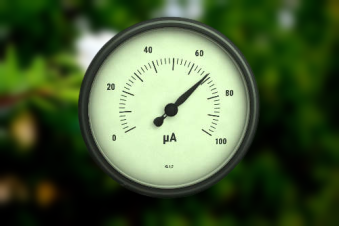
68µA
